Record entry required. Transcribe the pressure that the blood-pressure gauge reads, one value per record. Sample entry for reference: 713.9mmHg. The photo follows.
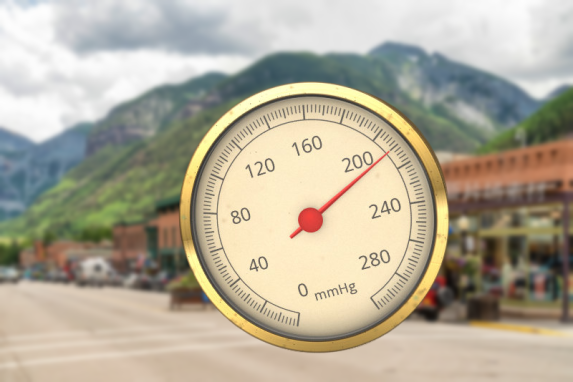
210mmHg
